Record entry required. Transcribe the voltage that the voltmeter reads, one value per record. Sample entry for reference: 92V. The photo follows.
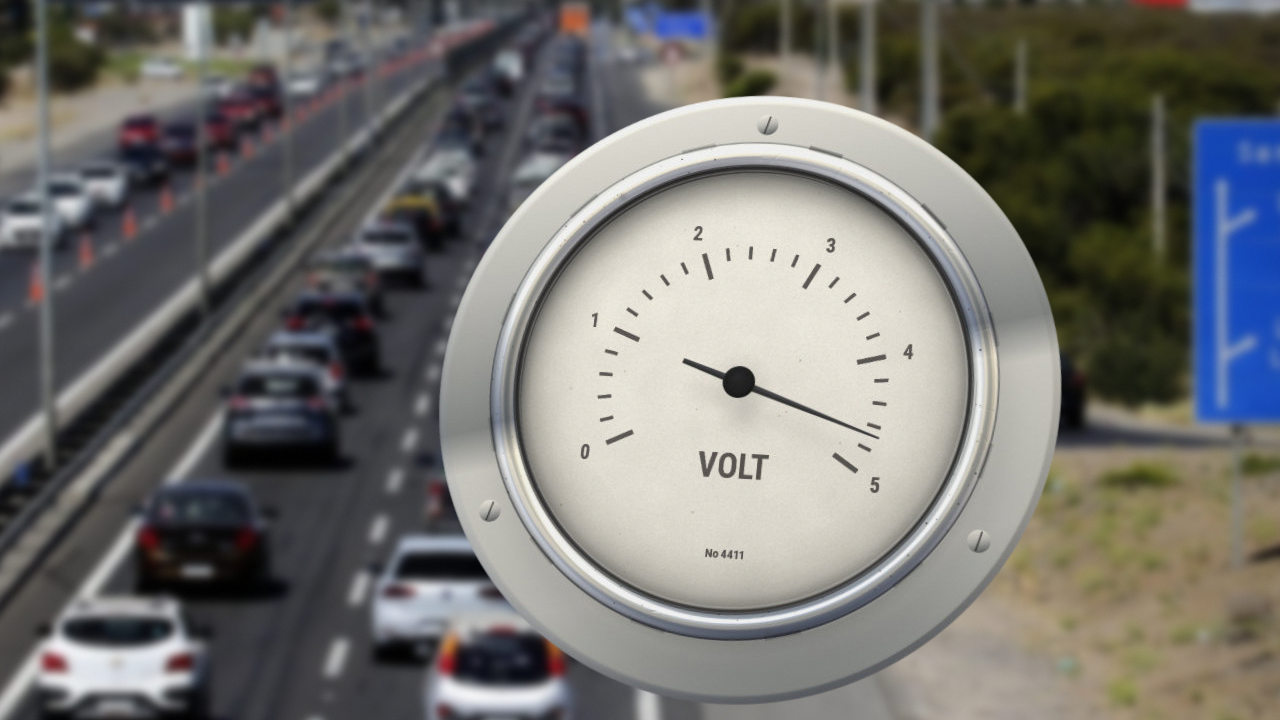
4.7V
